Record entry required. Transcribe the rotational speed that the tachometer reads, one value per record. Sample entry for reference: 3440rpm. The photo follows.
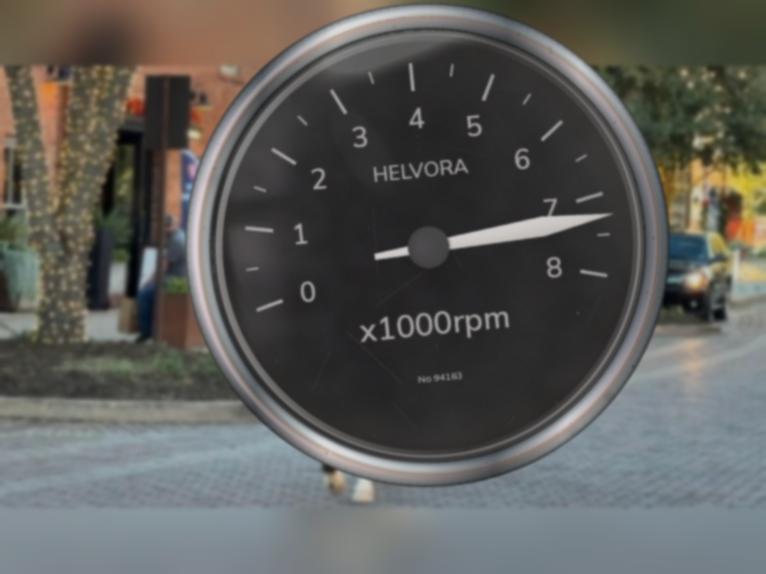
7250rpm
